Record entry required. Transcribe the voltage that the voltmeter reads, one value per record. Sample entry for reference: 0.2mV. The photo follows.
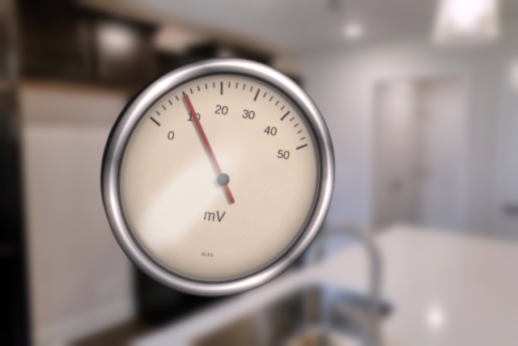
10mV
